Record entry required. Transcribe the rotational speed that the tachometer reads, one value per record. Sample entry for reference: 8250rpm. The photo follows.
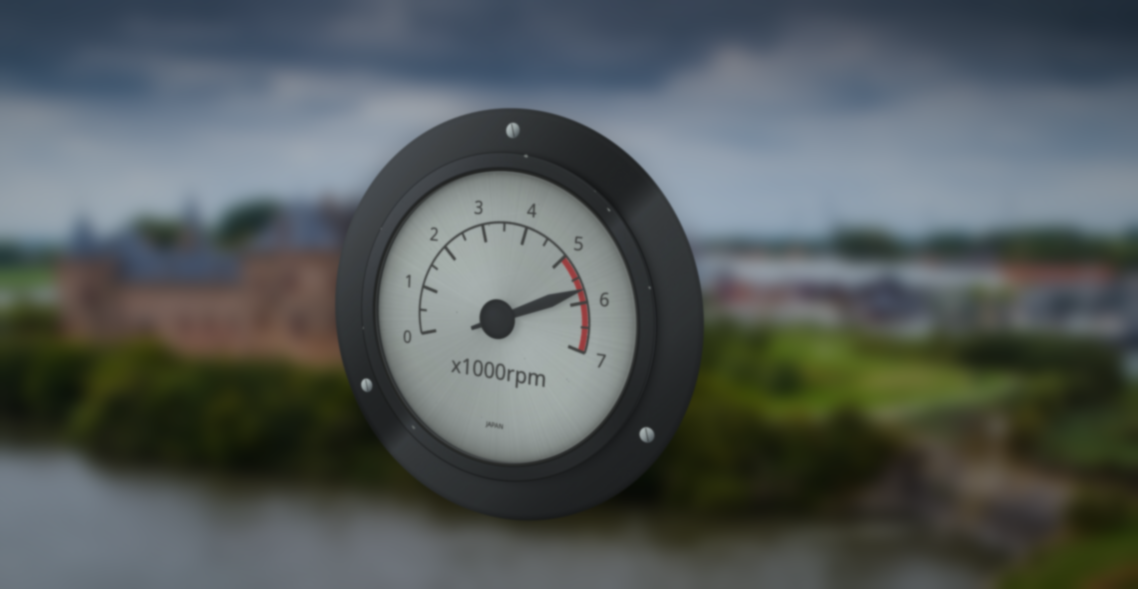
5750rpm
